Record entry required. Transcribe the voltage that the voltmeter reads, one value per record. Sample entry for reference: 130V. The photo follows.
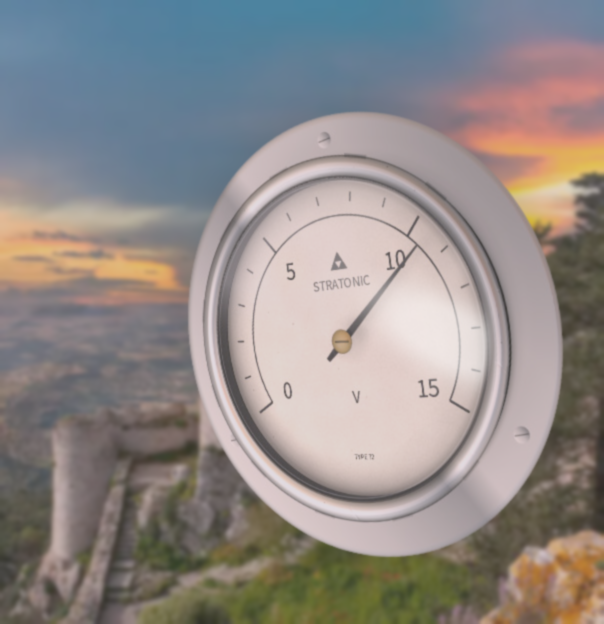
10.5V
